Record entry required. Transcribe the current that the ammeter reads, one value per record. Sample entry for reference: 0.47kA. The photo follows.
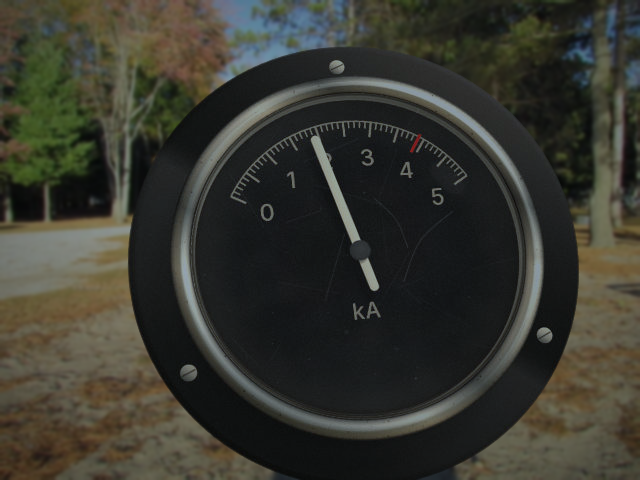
1.9kA
